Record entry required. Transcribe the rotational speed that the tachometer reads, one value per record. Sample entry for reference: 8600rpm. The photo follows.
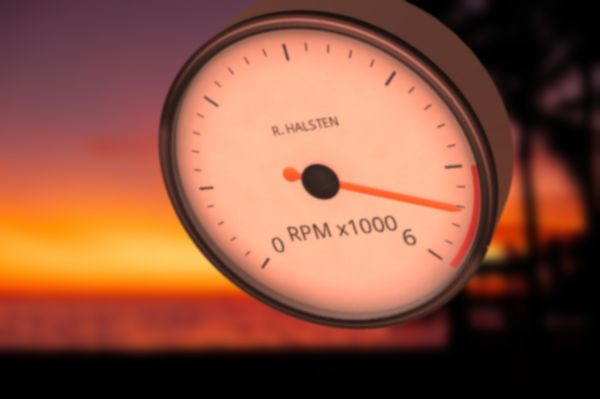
5400rpm
